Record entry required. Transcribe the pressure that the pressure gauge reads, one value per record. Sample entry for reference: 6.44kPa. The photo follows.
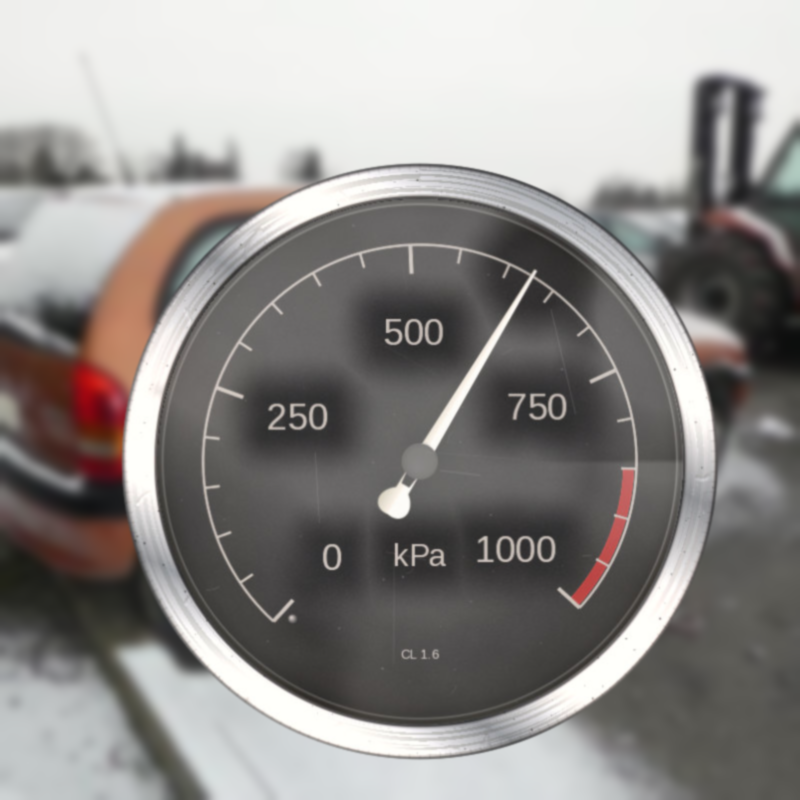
625kPa
